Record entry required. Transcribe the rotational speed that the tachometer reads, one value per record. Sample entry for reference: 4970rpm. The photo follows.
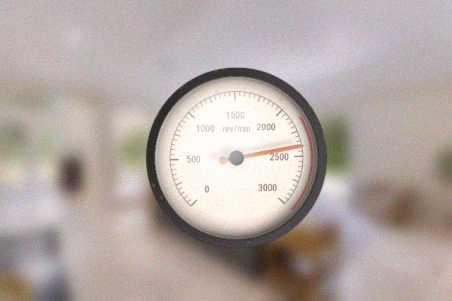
2400rpm
